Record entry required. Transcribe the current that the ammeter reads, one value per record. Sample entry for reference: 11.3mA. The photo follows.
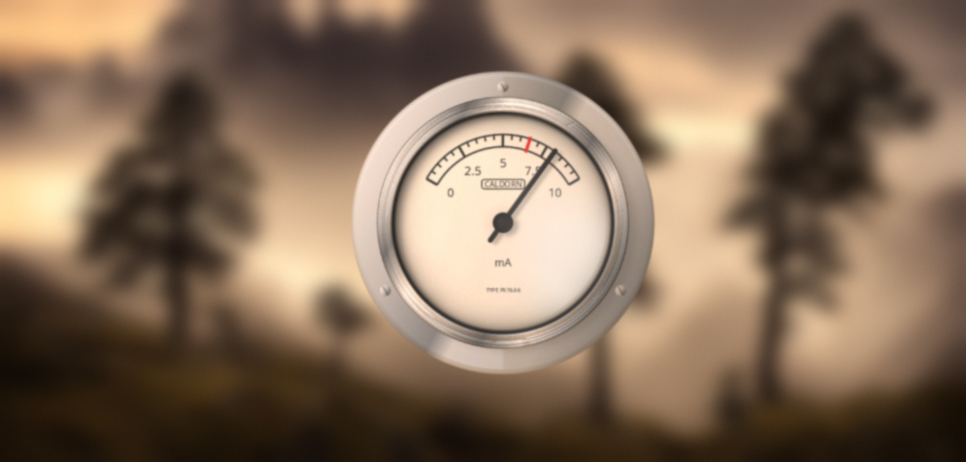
8mA
